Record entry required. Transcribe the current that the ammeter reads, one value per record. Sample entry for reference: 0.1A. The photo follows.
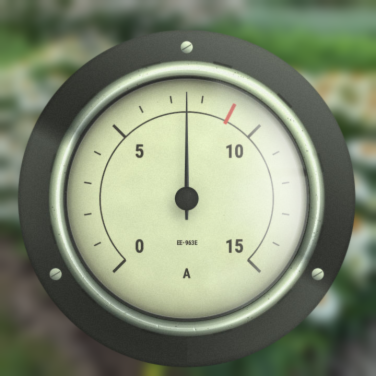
7.5A
